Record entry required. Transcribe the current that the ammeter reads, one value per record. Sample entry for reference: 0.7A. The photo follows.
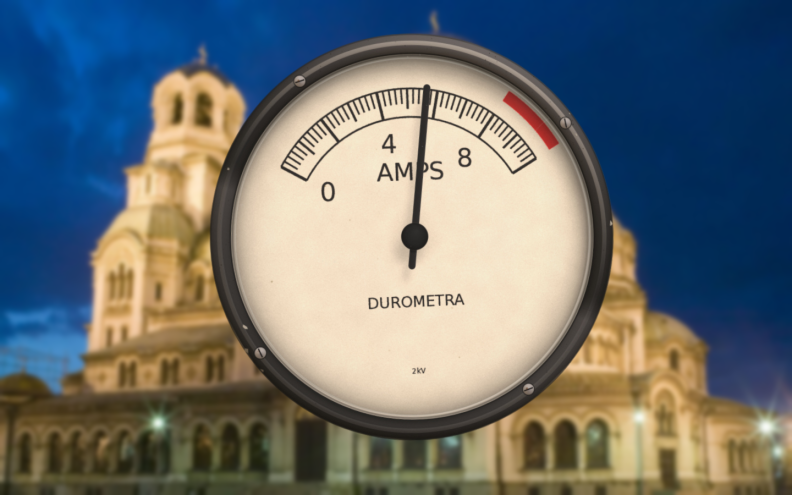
5.6A
